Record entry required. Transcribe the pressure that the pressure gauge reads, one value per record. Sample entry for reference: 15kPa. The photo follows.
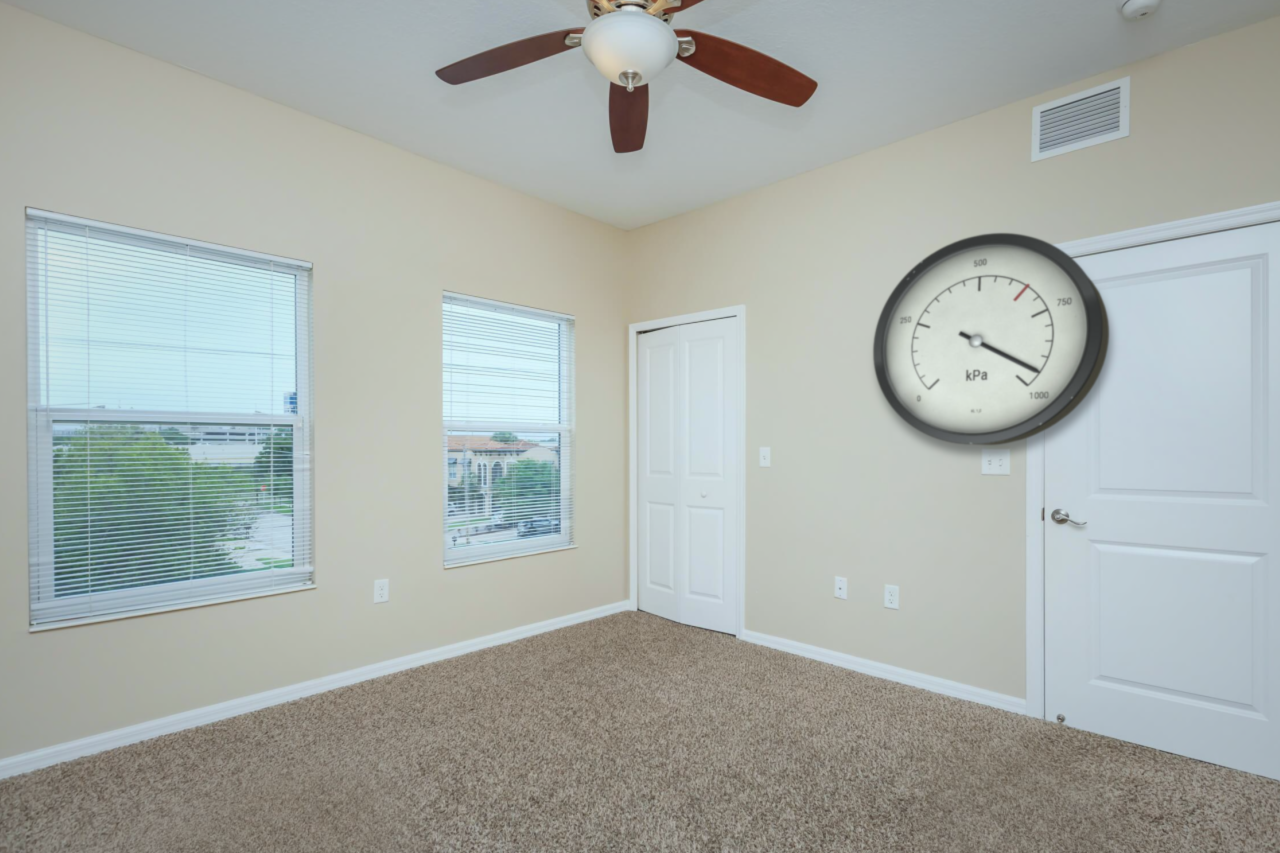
950kPa
